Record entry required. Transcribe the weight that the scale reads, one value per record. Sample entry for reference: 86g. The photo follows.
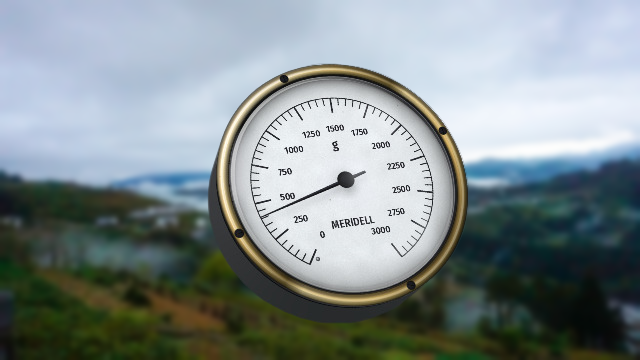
400g
